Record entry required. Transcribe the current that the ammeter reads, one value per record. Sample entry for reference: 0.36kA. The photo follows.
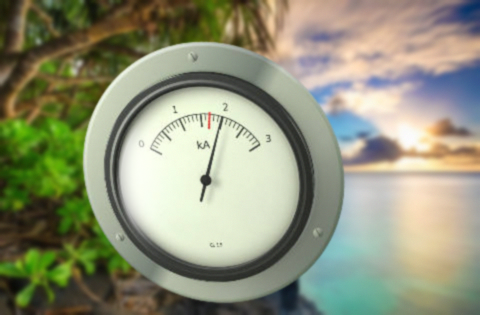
2kA
